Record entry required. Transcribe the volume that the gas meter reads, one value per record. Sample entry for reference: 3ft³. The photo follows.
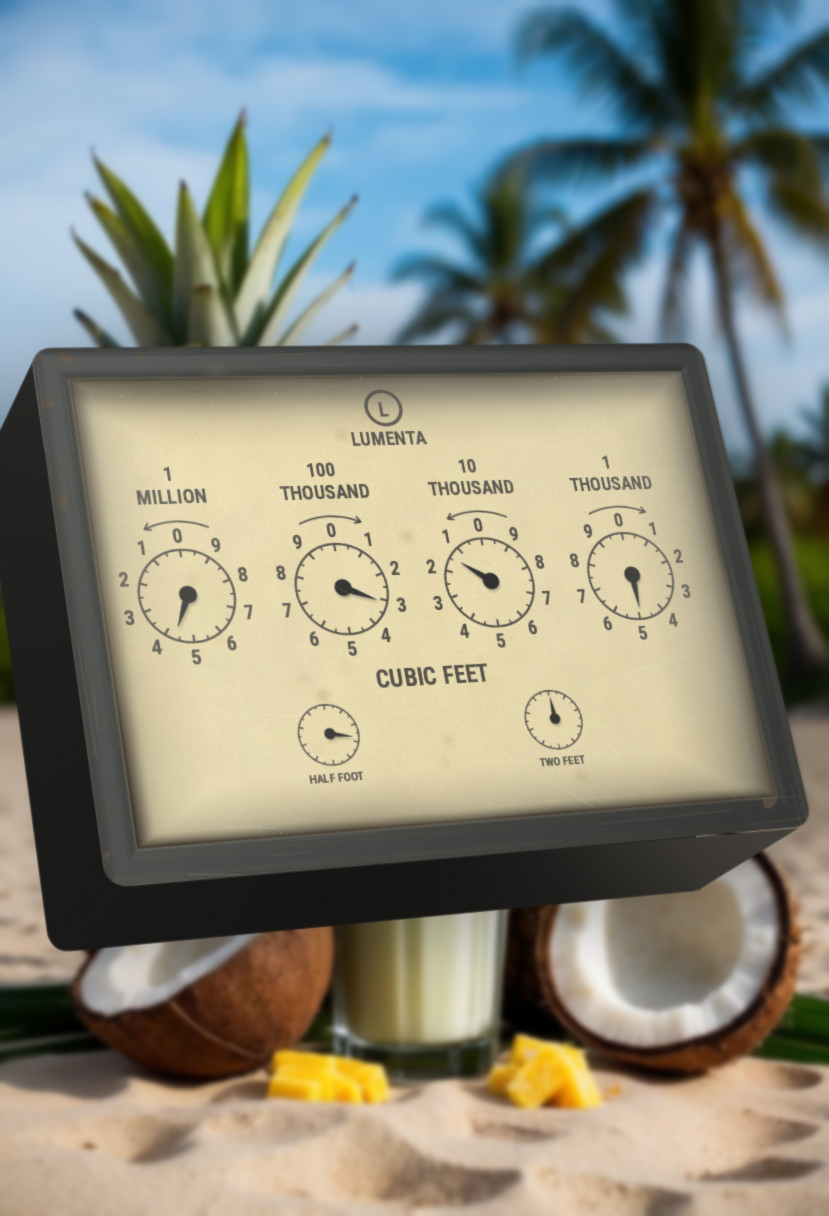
431500ft³
